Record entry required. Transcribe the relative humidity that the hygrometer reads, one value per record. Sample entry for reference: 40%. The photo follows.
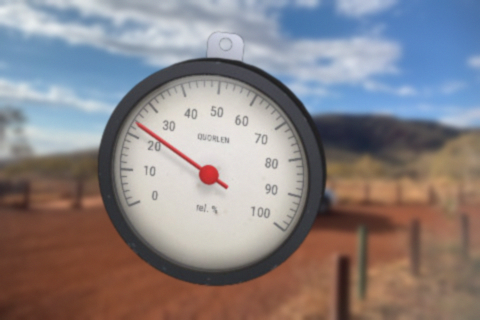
24%
